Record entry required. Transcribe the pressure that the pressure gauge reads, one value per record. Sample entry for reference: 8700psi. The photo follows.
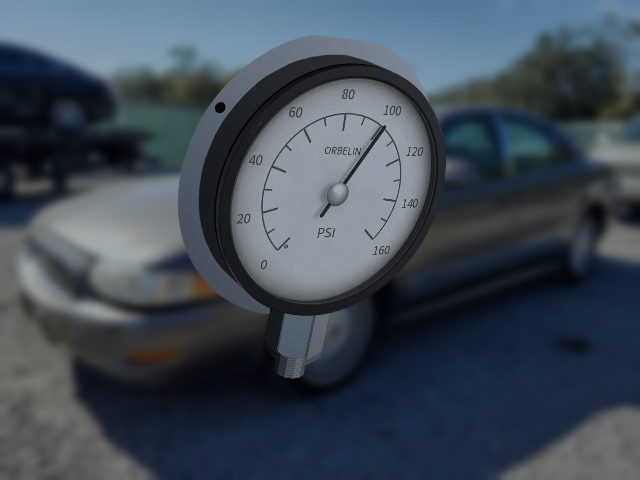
100psi
